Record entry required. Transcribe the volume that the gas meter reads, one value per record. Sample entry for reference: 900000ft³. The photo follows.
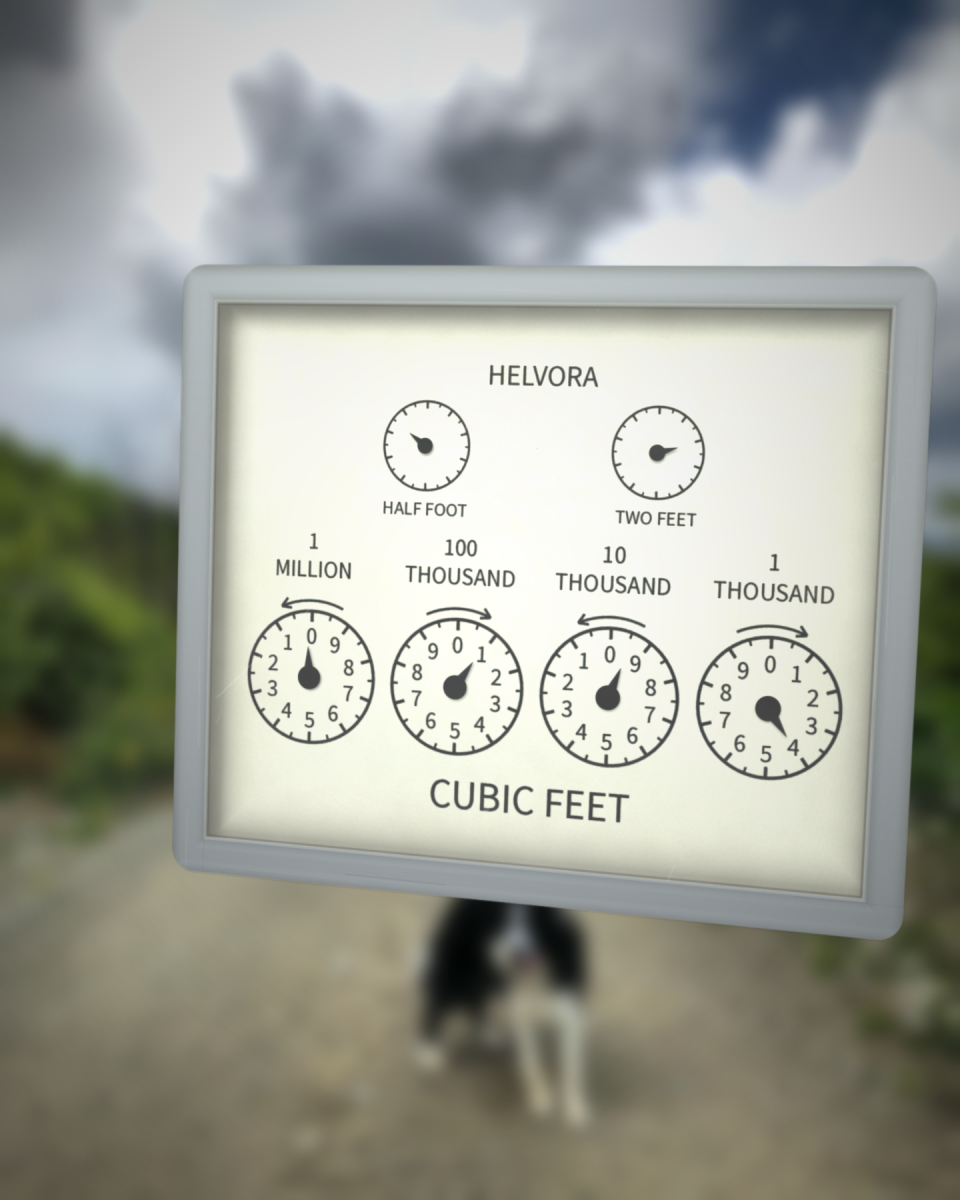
9400ft³
